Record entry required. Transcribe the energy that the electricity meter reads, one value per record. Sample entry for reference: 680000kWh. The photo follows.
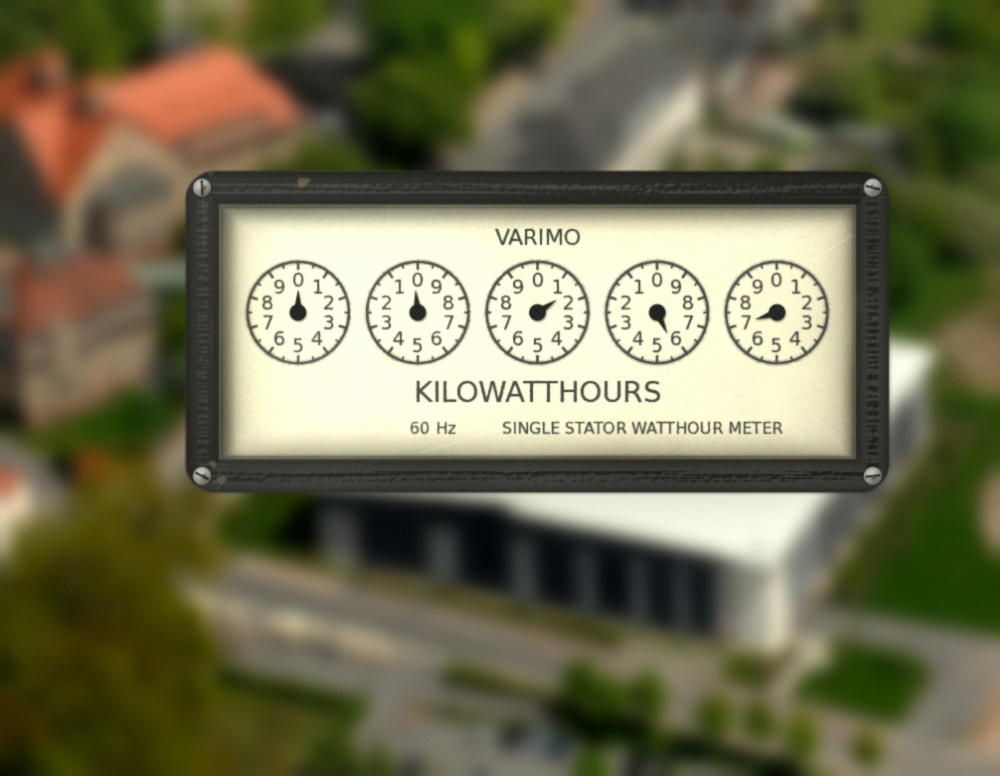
157kWh
